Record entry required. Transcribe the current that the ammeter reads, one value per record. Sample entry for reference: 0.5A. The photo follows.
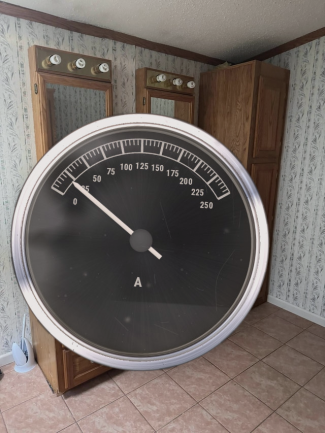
20A
